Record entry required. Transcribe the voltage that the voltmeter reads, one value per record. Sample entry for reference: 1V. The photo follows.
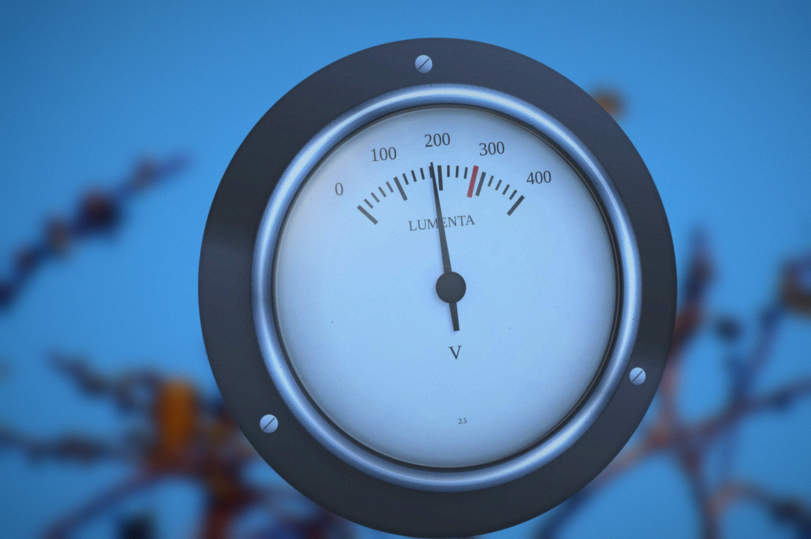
180V
